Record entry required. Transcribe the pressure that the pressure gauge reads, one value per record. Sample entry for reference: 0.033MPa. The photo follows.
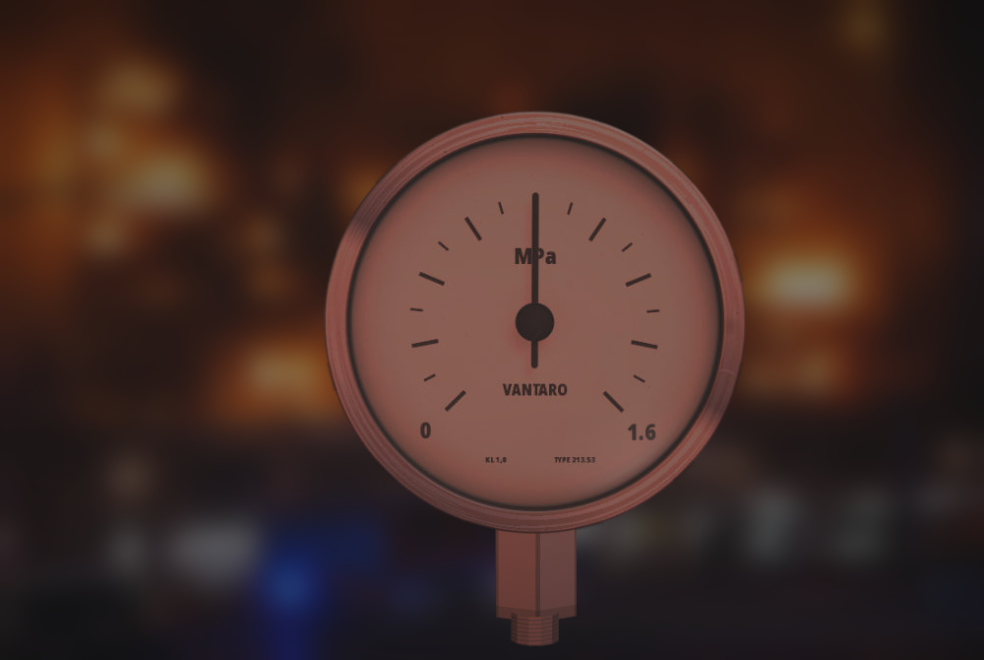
0.8MPa
